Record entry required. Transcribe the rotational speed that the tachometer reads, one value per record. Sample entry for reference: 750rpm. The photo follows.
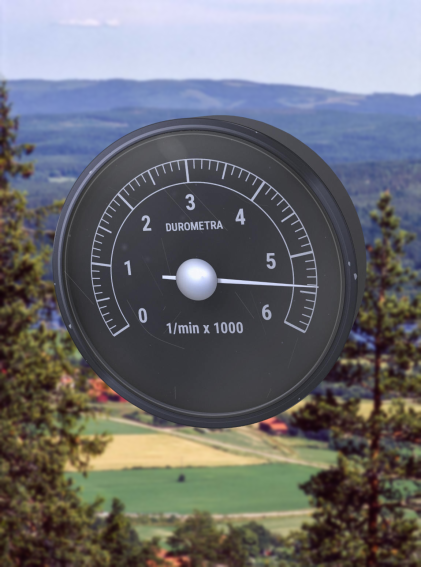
5400rpm
